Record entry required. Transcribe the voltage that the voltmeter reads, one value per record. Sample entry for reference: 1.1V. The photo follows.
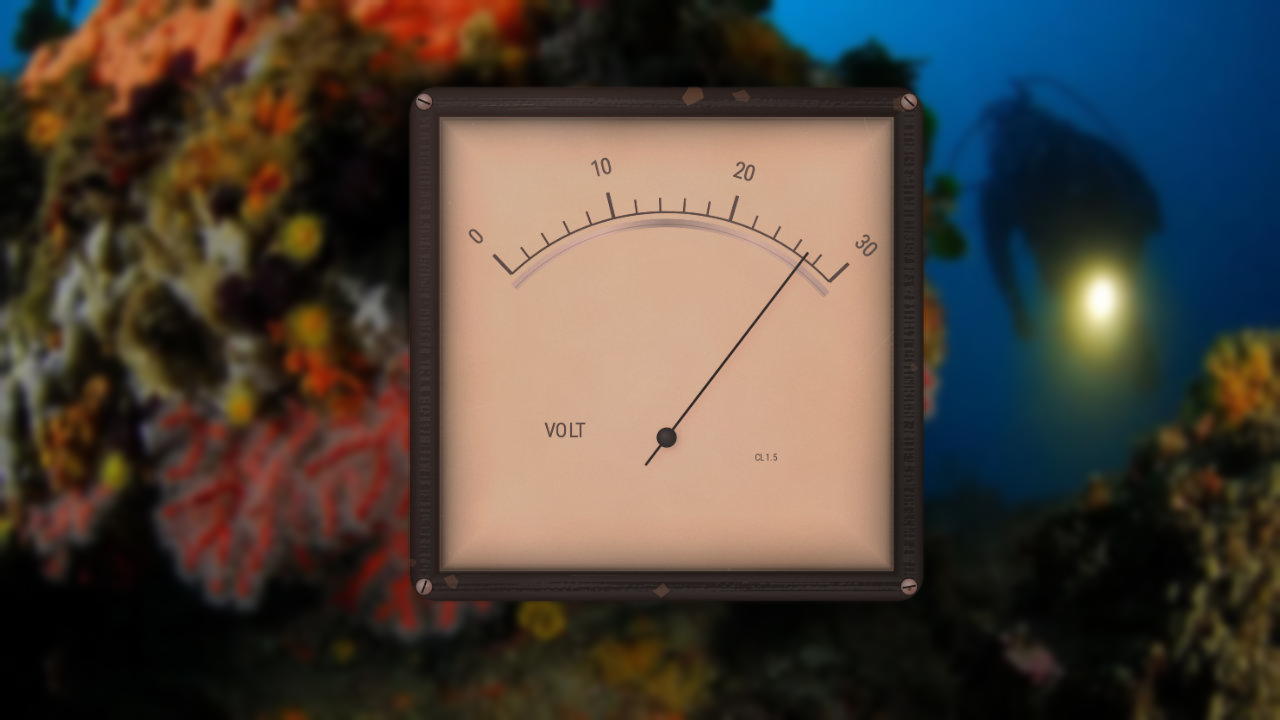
27V
